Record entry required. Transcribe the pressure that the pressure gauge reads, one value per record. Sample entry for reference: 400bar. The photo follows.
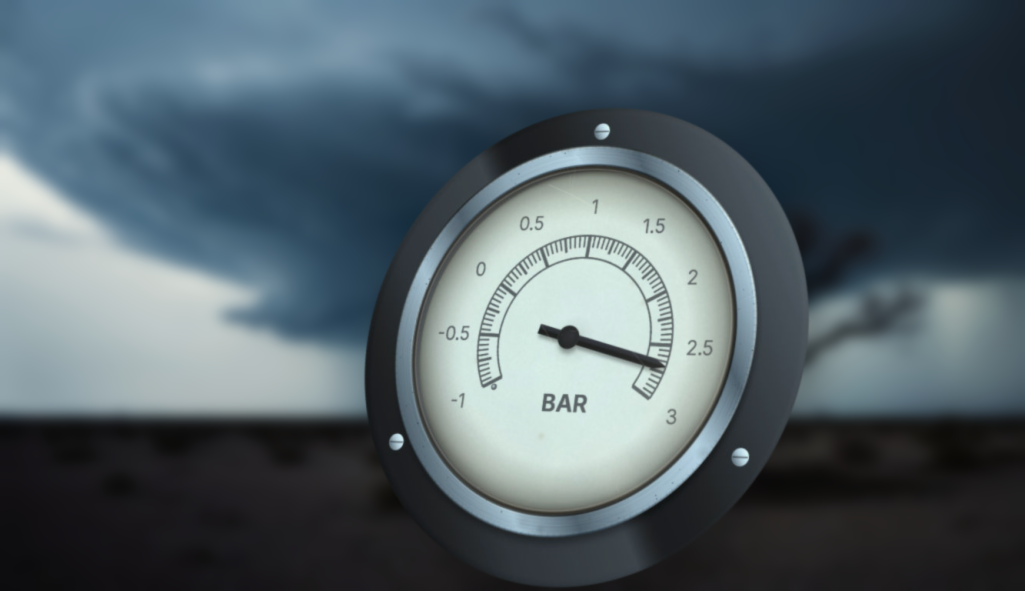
2.7bar
